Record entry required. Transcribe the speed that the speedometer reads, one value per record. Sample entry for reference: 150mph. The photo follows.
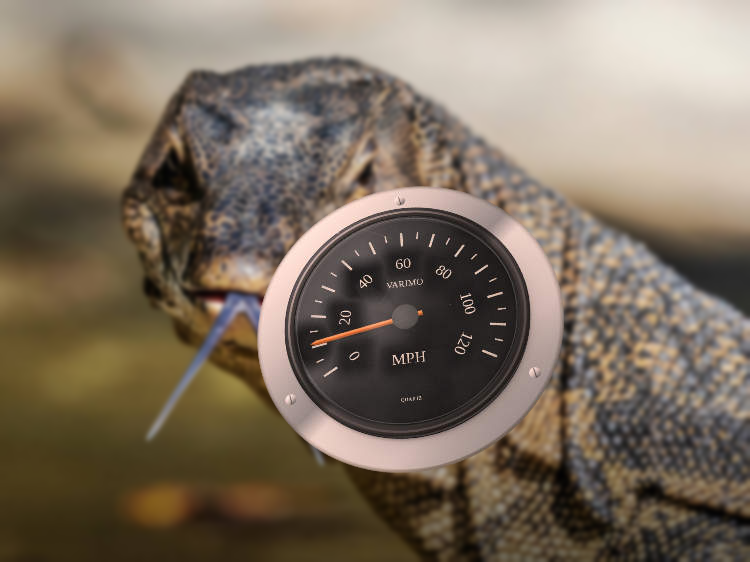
10mph
